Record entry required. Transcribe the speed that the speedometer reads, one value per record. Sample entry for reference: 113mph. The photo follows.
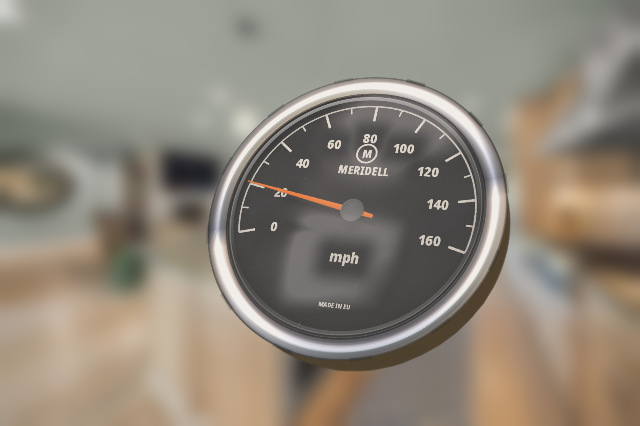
20mph
